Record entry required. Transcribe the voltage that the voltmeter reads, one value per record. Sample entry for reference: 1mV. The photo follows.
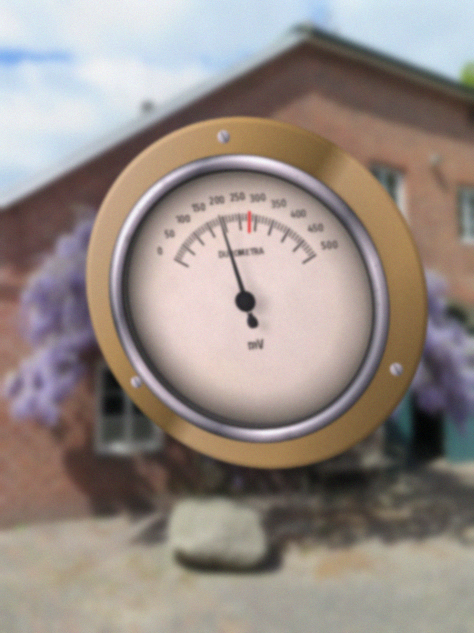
200mV
